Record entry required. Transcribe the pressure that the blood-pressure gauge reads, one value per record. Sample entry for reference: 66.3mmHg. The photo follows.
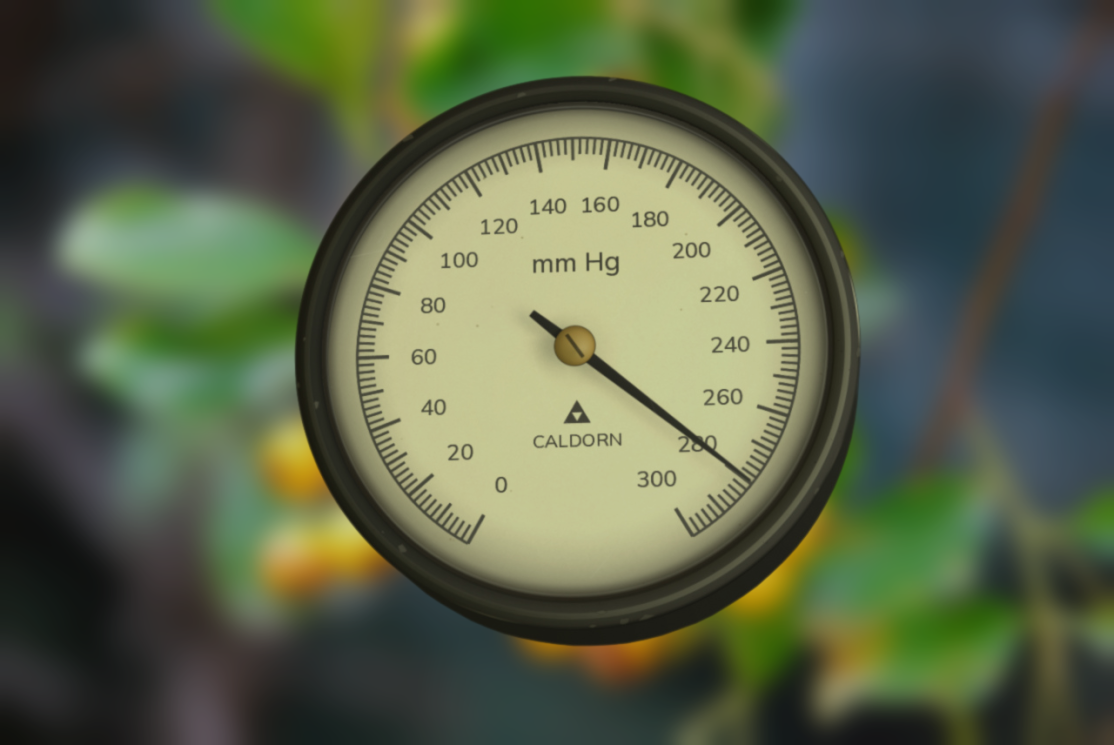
280mmHg
